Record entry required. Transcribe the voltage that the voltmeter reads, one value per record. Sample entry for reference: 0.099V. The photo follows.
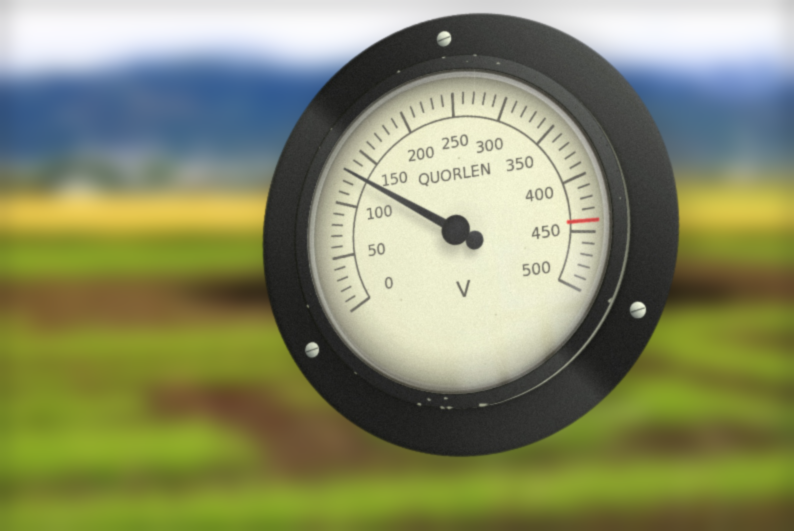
130V
